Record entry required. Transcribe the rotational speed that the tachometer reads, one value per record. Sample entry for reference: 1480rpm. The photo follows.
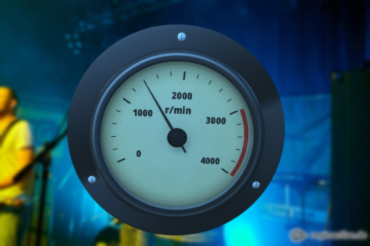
1400rpm
